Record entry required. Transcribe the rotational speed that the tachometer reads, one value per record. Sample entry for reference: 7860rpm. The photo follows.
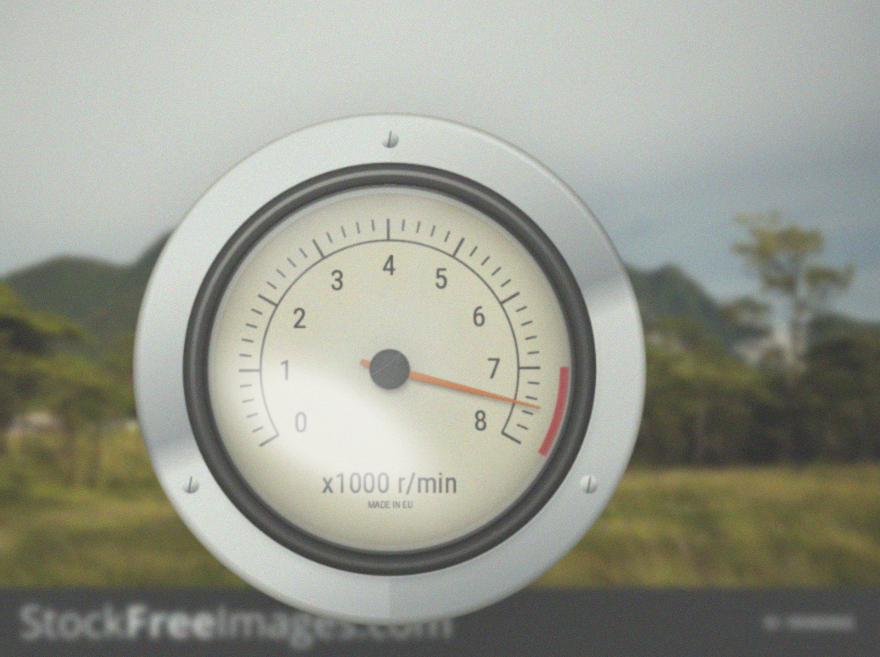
7500rpm
